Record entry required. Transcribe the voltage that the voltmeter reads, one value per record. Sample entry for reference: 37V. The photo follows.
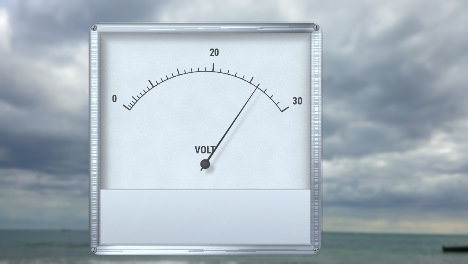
26V
